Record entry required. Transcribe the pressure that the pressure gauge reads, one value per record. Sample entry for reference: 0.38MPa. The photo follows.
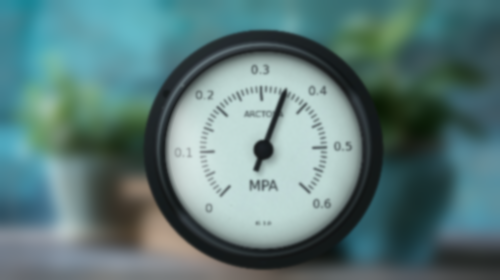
0.35MPa
